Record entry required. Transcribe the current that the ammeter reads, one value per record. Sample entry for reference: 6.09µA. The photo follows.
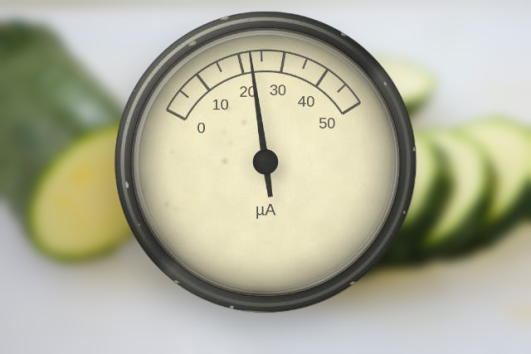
22.5µA
